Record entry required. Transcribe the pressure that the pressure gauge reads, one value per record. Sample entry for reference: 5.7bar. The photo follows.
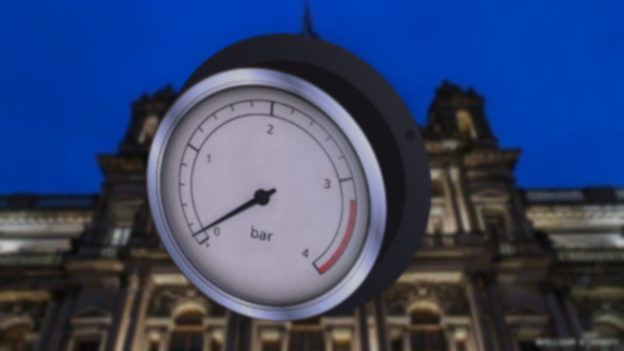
0.1bar
